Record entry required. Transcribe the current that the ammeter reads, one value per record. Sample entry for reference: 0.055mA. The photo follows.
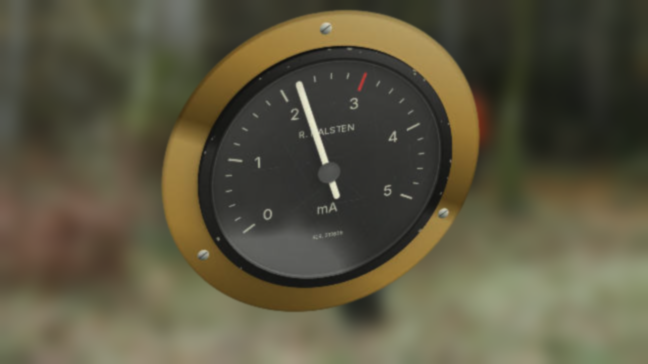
2.2mA
